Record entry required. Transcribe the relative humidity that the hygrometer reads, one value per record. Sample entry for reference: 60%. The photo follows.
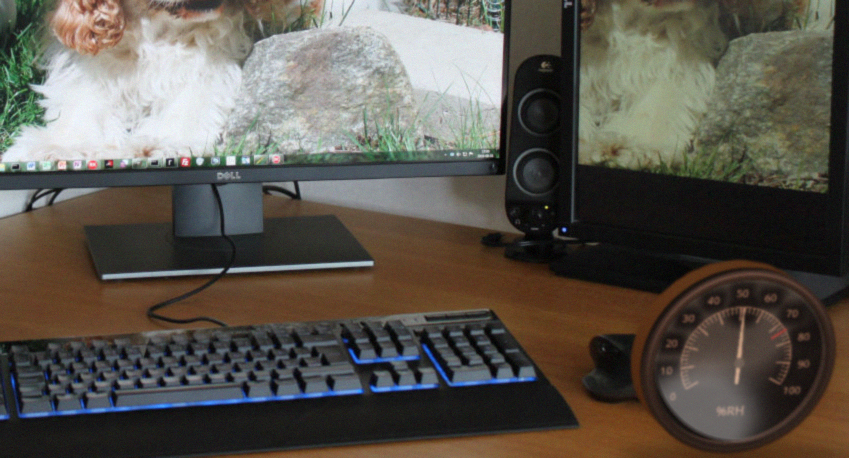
50%
